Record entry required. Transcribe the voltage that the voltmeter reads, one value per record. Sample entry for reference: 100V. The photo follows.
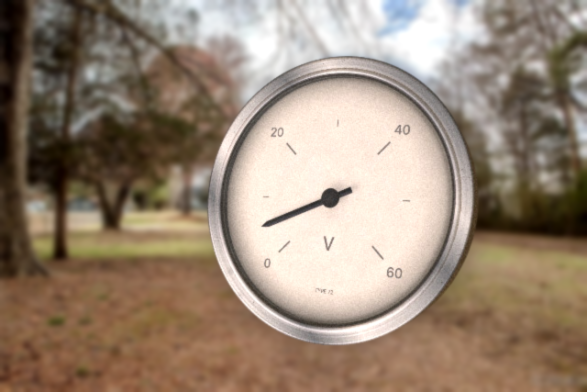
5V
